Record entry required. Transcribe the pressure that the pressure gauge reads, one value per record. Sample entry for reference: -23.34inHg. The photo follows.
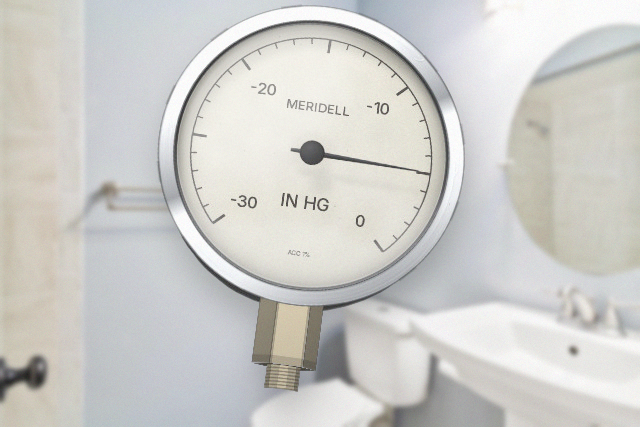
-5inHg
